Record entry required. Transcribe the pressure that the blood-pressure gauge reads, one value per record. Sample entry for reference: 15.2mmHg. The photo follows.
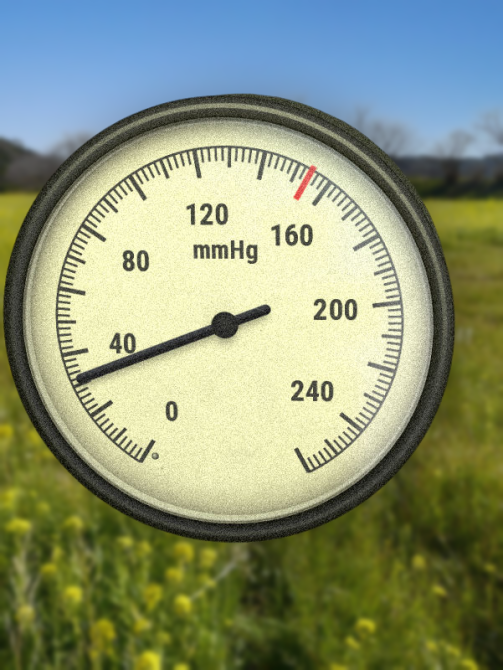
32mmHg
